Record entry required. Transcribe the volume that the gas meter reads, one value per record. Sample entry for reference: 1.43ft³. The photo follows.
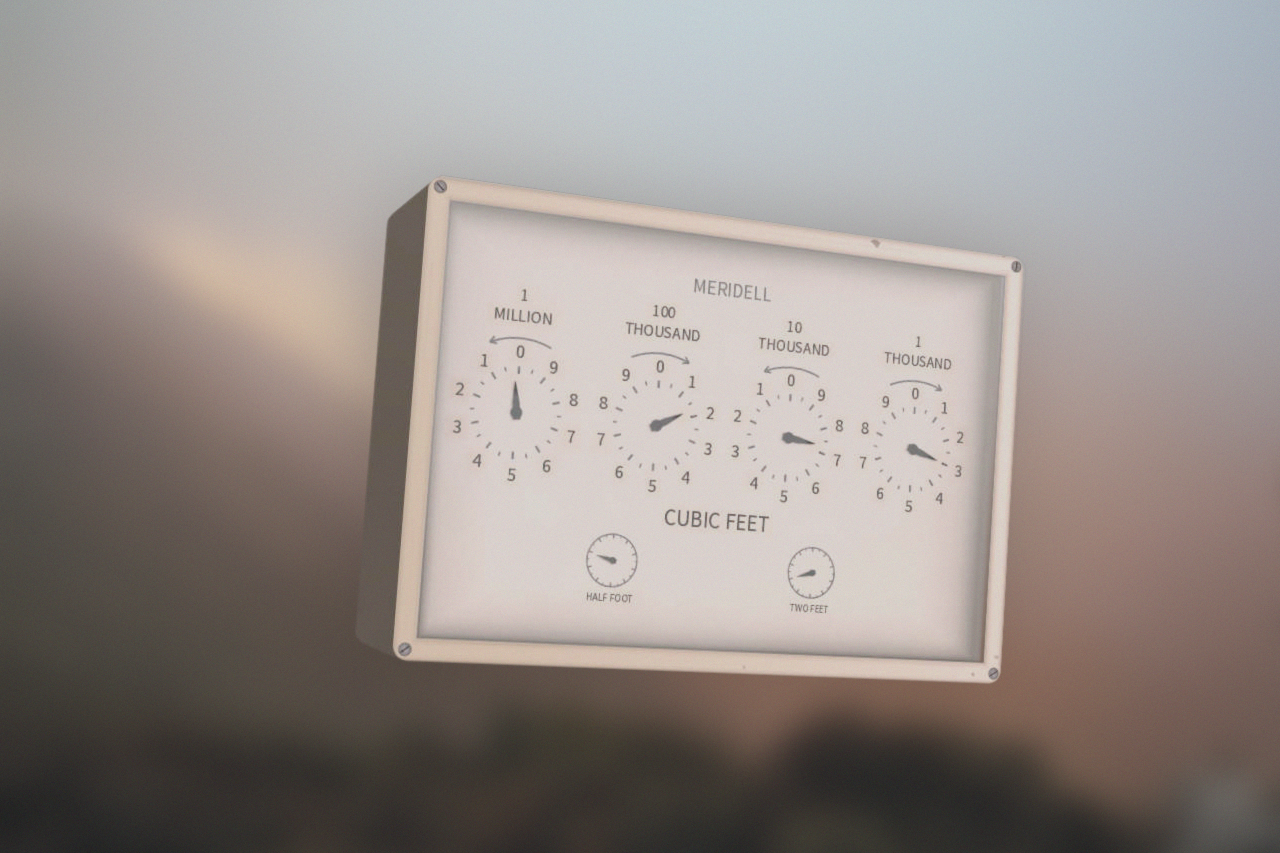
17300ft³
